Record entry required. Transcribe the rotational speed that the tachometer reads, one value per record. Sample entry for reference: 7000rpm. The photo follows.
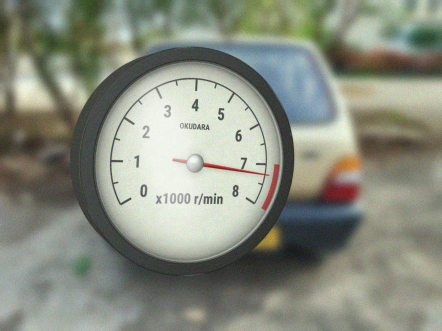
7250rpm
